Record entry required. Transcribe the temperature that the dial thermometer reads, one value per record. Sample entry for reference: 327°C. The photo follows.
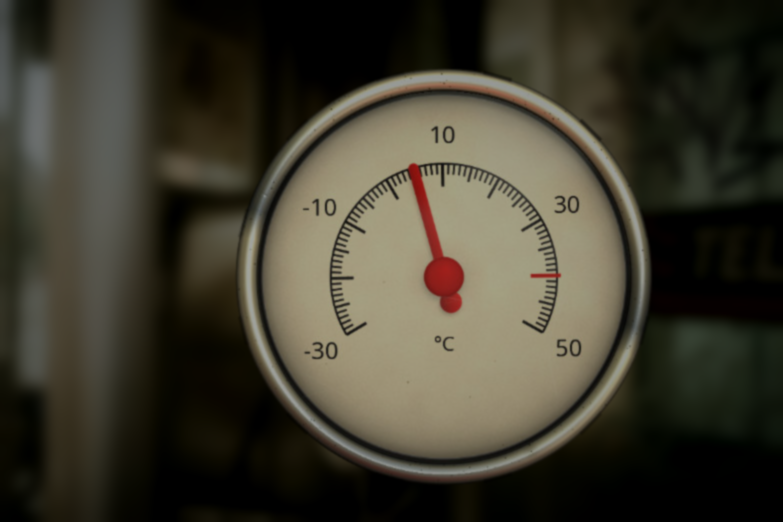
5°C
